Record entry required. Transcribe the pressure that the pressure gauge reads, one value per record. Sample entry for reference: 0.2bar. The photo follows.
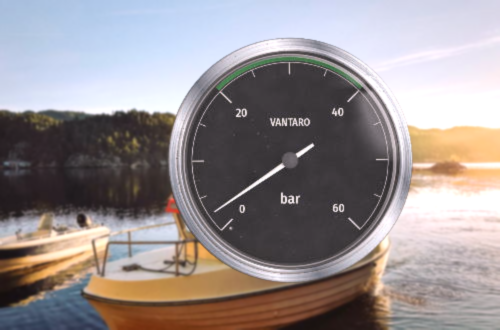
2.5bar
